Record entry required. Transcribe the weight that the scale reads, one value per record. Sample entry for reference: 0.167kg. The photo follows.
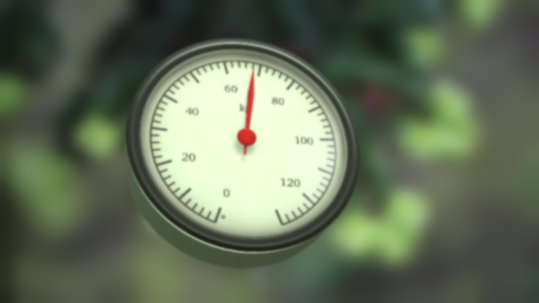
68kg
